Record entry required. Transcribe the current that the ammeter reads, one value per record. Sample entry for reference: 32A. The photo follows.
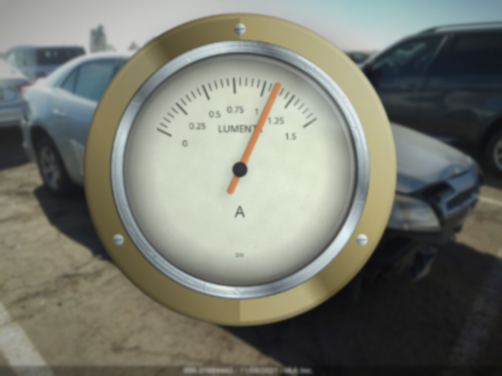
1.1A
